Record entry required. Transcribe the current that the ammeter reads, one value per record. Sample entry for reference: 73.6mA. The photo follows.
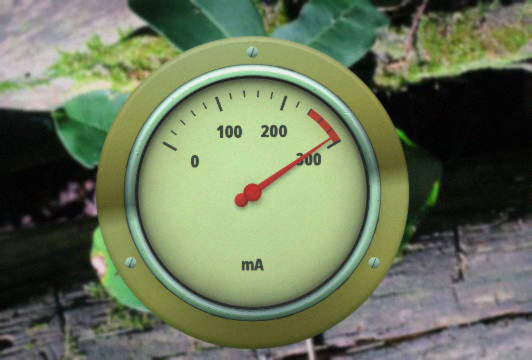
290mA
